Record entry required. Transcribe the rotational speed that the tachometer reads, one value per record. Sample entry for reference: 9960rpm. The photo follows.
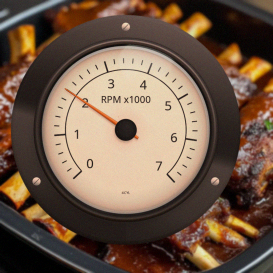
2000rpm
